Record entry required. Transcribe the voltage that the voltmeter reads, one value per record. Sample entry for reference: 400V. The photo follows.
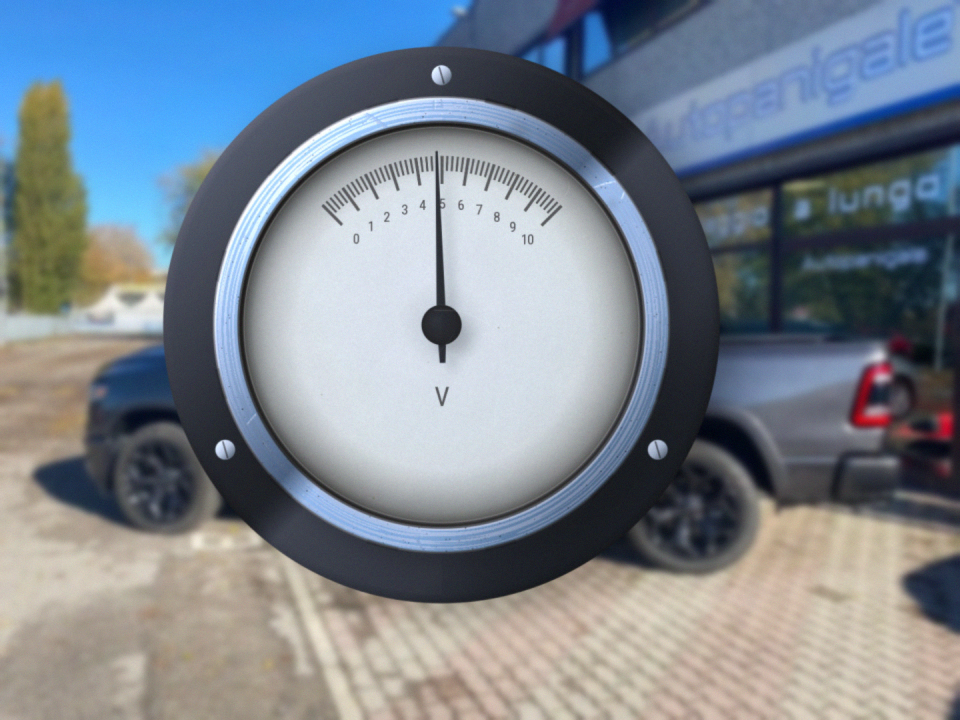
4.8V
